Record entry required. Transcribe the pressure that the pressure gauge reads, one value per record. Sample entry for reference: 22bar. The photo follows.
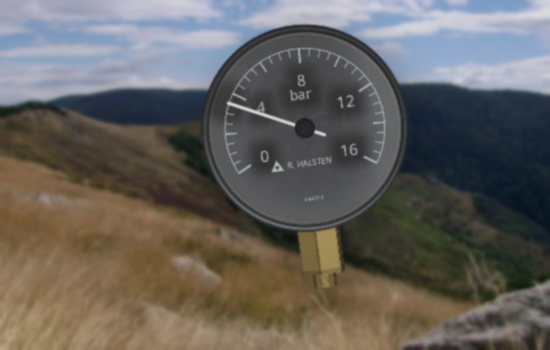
3.5bar
